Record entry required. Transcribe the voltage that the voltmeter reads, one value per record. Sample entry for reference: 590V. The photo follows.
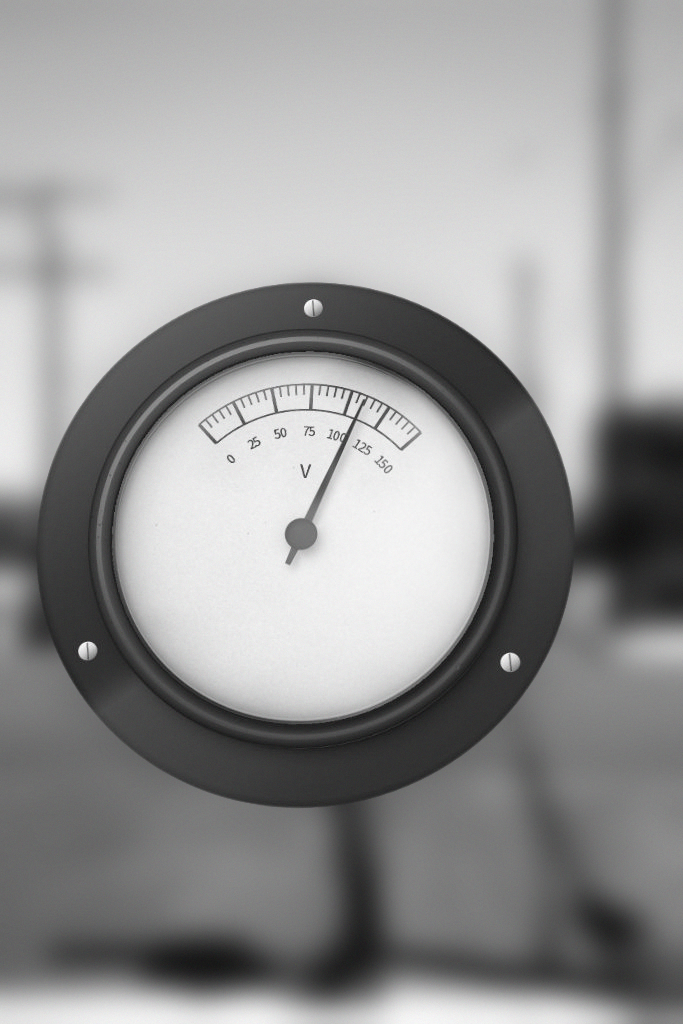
110V
